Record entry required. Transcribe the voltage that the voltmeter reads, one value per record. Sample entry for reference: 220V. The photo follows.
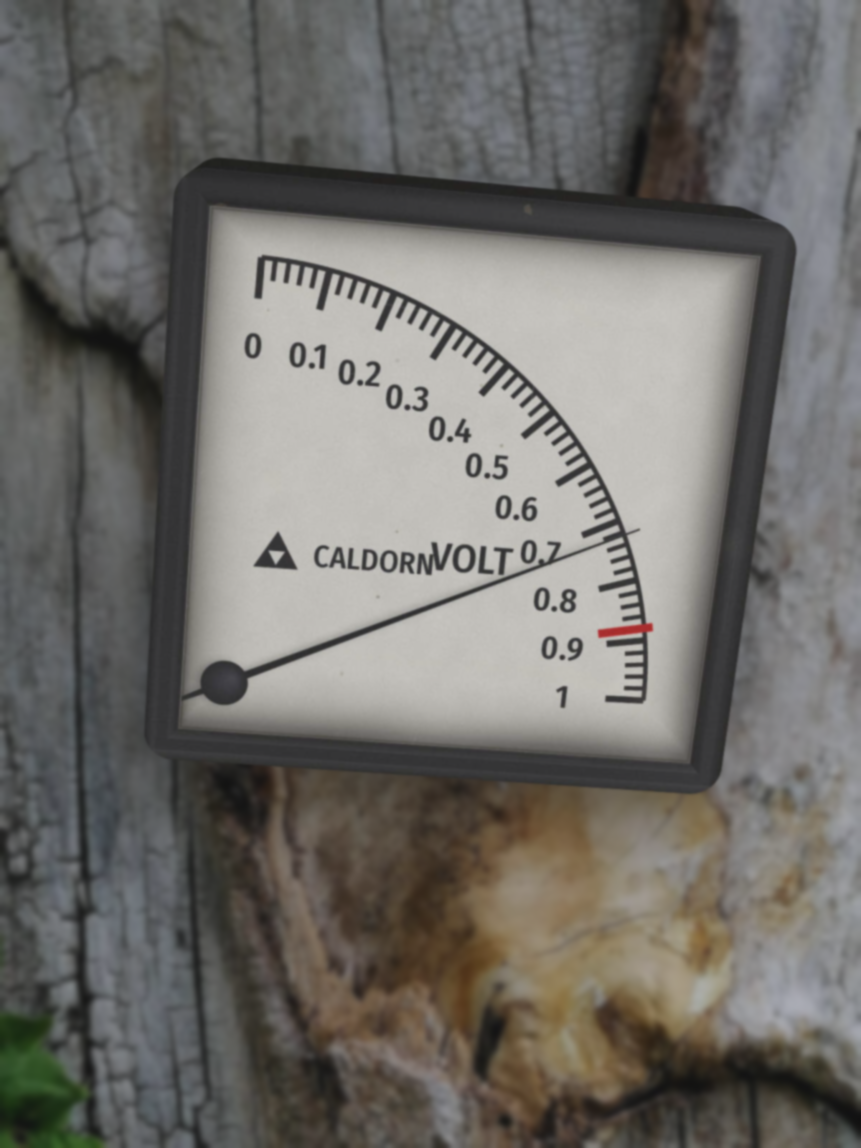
0.72V
